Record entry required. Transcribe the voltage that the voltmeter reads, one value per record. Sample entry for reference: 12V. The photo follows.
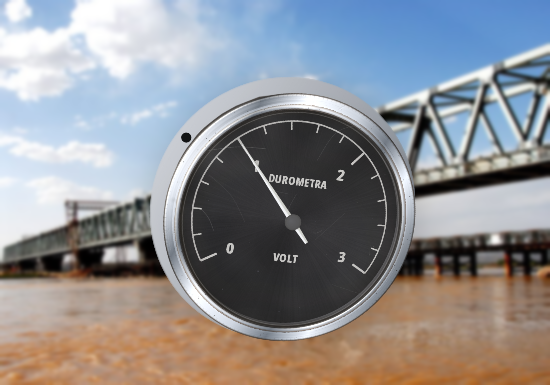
1V
